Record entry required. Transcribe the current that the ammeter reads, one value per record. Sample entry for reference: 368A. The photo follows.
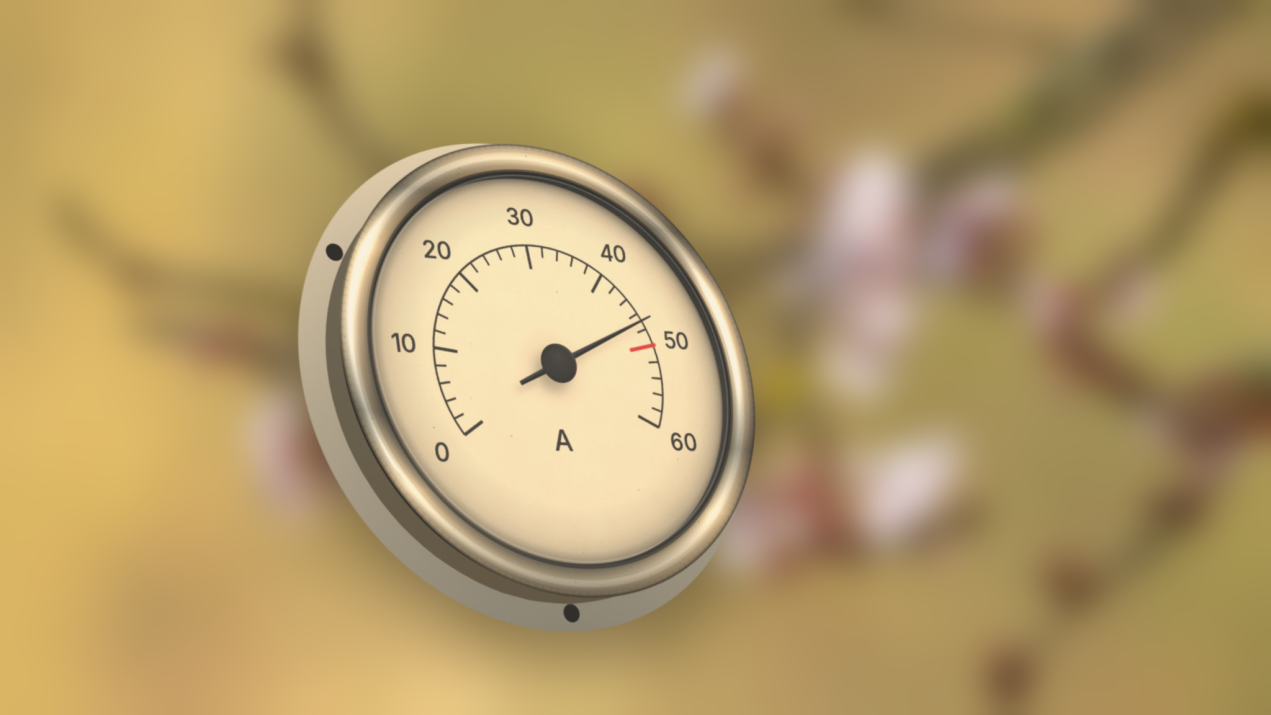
47A
